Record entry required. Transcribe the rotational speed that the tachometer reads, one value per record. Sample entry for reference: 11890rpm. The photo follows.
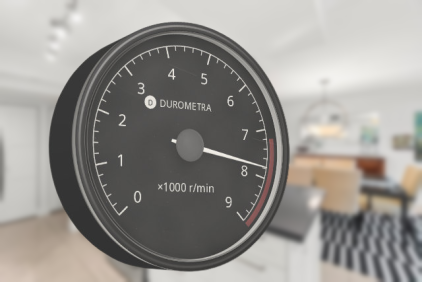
7800rpm
